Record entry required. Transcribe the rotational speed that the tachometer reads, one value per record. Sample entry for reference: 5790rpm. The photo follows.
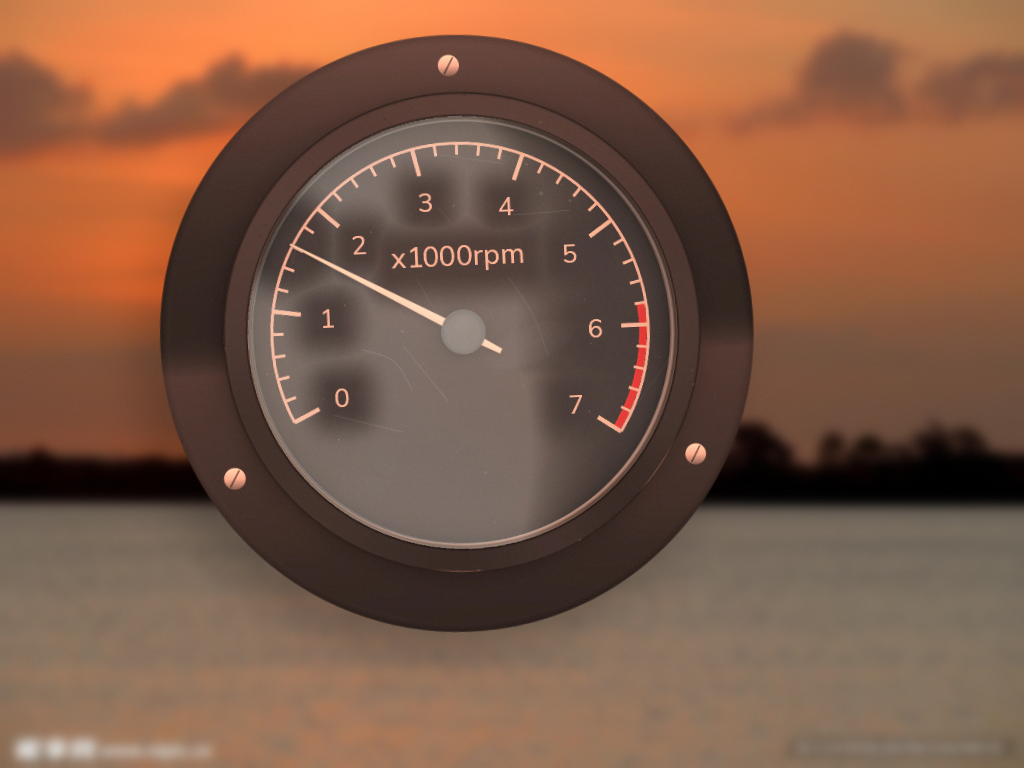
1600rpm
